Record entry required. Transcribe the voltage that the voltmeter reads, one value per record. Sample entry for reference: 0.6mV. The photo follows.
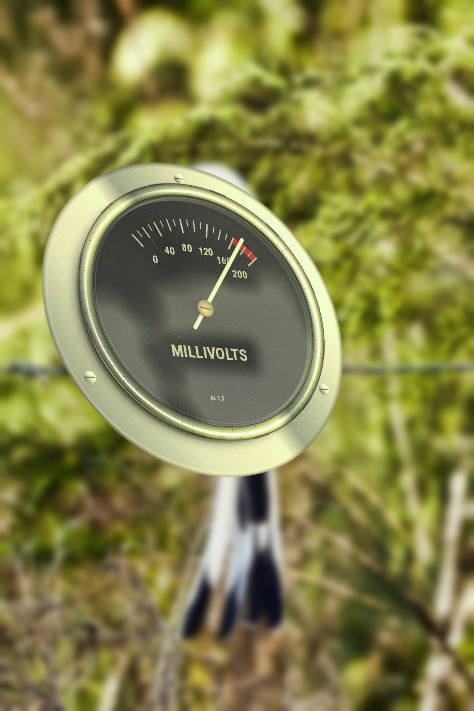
170mV
